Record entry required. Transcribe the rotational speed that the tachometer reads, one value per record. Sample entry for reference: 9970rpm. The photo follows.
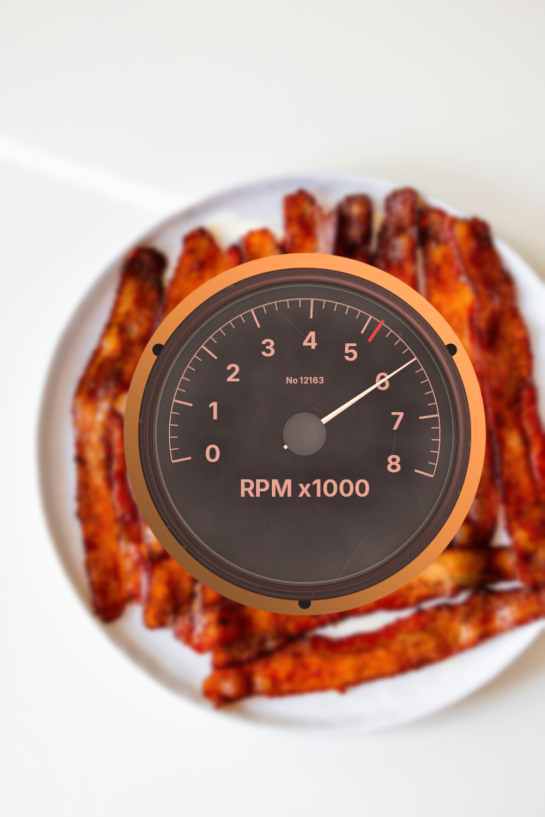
6000rpm
